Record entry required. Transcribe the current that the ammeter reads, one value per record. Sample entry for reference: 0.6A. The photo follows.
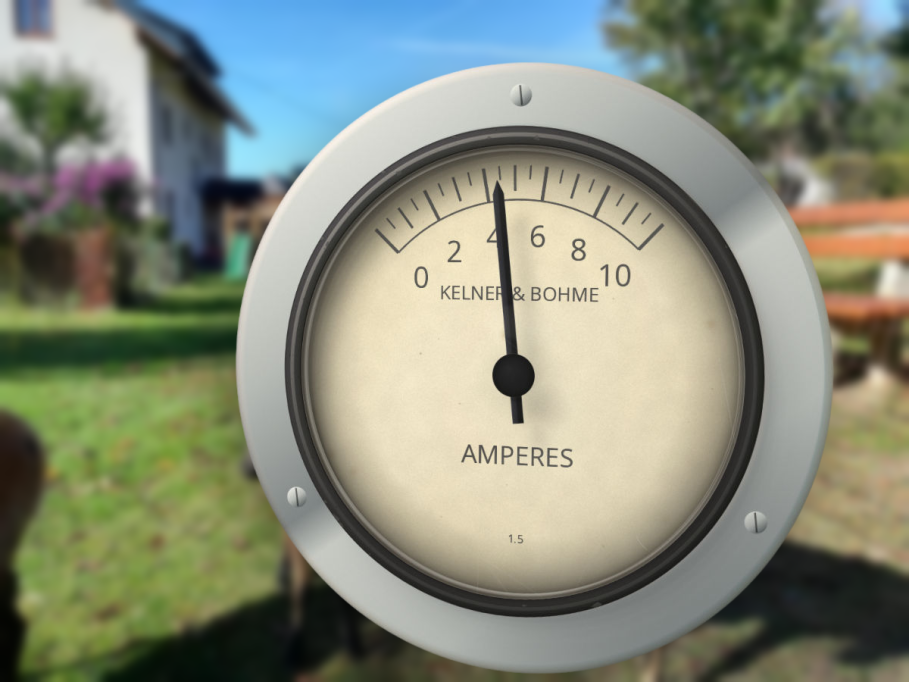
4.5A
